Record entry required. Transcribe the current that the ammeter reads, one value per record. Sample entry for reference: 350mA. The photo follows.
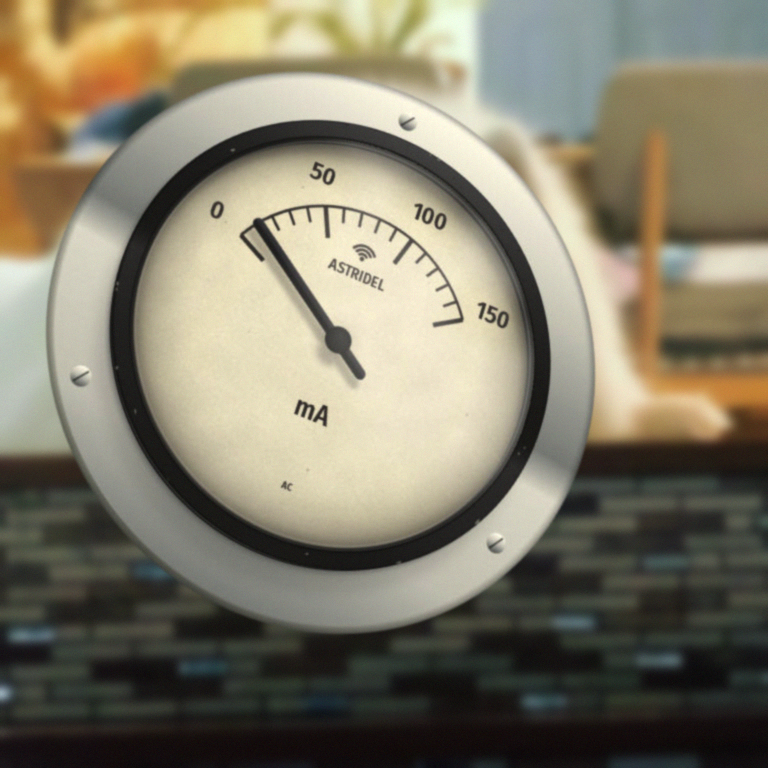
10mA
